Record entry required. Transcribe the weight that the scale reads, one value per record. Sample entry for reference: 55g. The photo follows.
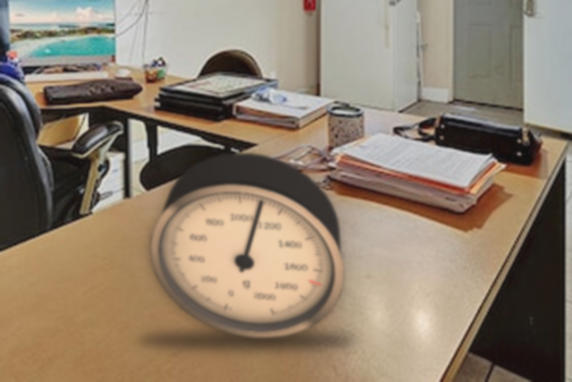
1100g
